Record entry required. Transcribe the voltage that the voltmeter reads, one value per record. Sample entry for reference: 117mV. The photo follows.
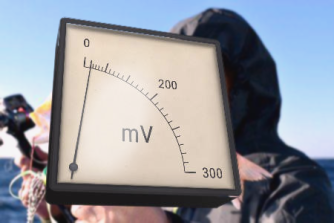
50mV
